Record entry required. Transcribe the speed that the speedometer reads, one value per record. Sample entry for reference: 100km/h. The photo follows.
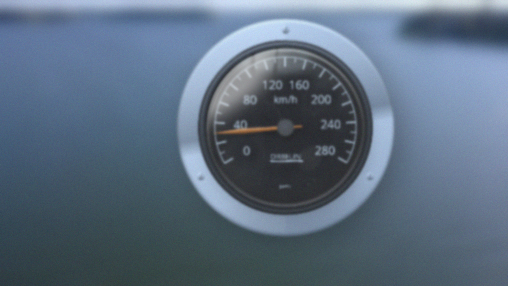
30km/h
